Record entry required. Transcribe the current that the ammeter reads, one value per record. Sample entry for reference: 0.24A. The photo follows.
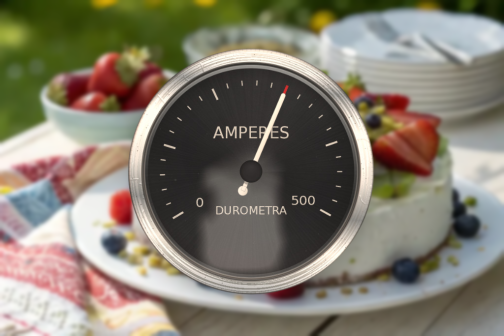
300A
